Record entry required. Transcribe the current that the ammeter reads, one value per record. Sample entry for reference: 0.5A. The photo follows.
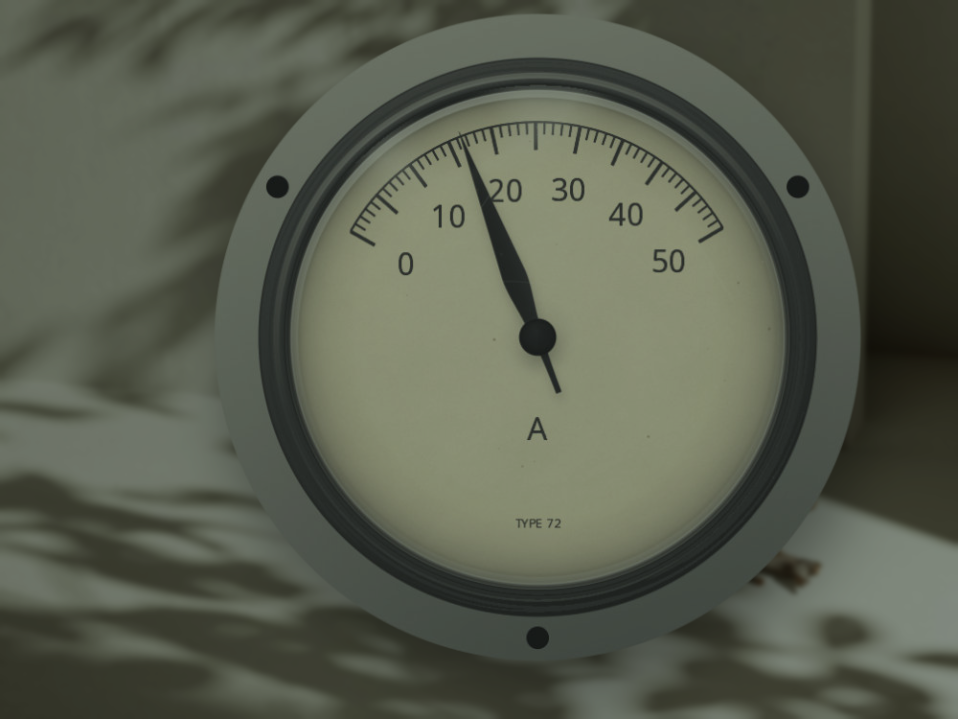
16.5A
